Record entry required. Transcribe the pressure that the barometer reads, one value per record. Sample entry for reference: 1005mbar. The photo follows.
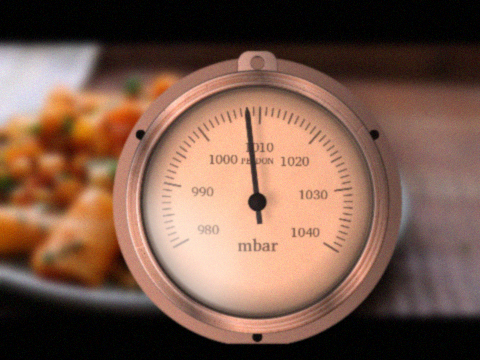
1008mbar
